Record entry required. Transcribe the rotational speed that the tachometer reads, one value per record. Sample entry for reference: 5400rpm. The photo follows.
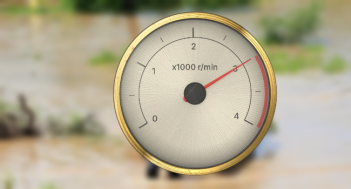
3000rpm
